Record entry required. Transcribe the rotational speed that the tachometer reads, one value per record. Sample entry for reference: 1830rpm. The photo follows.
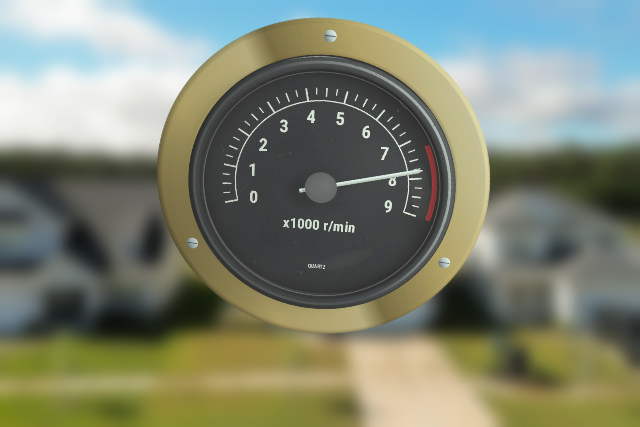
7750rpm
